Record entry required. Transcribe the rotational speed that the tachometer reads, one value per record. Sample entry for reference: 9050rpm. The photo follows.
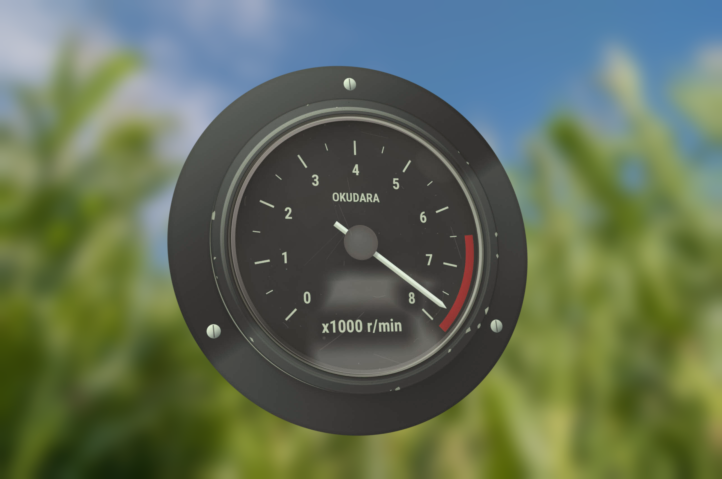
7750rpm
